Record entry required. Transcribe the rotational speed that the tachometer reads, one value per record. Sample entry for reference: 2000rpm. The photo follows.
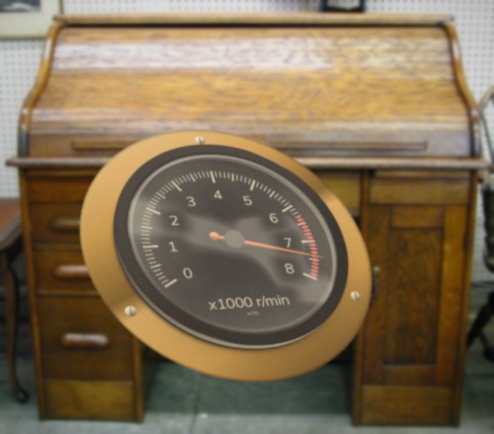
7500rpm
